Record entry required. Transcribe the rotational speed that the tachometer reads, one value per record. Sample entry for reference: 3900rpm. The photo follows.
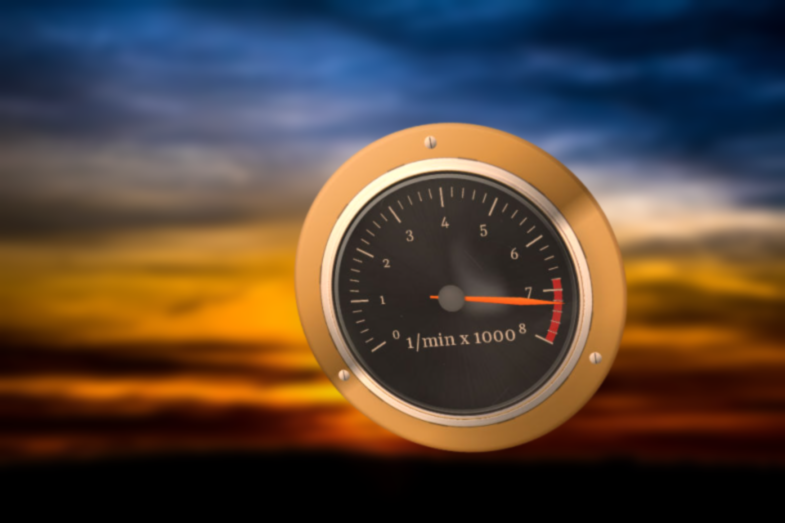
7200rpm
